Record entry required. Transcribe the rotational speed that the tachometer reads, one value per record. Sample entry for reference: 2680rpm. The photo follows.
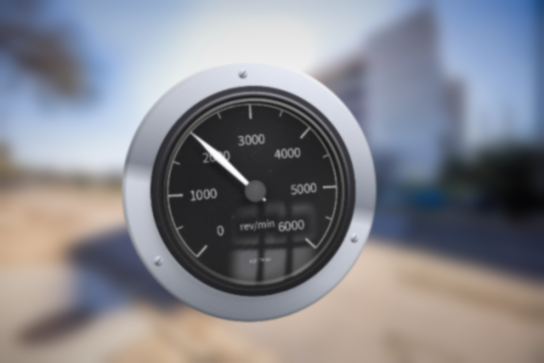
2000rpm
